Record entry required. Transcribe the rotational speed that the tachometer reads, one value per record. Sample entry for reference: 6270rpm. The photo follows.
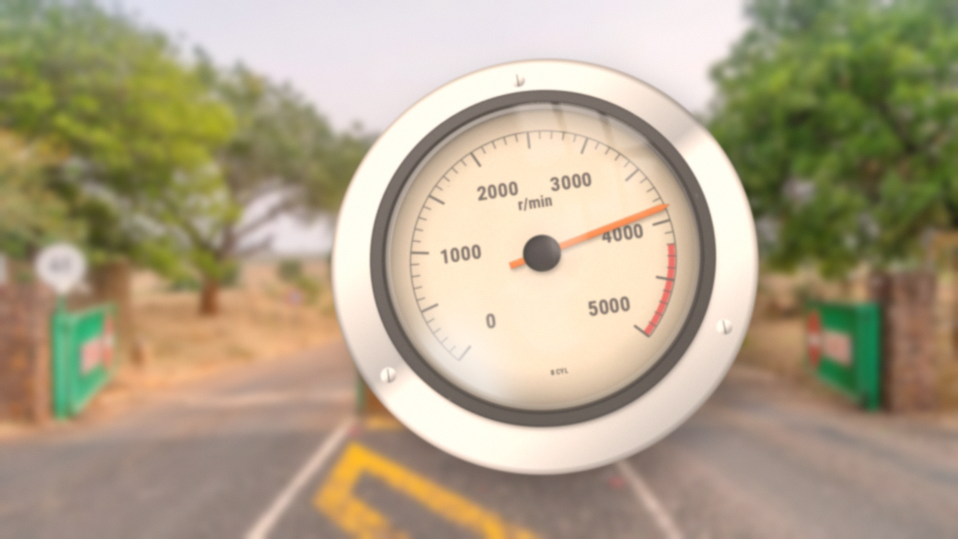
3900rpm
